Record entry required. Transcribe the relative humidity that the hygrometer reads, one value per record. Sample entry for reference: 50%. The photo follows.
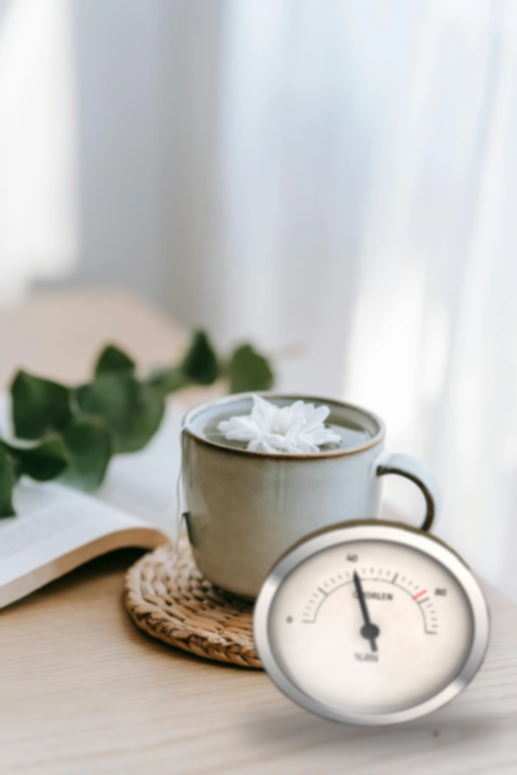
40%
